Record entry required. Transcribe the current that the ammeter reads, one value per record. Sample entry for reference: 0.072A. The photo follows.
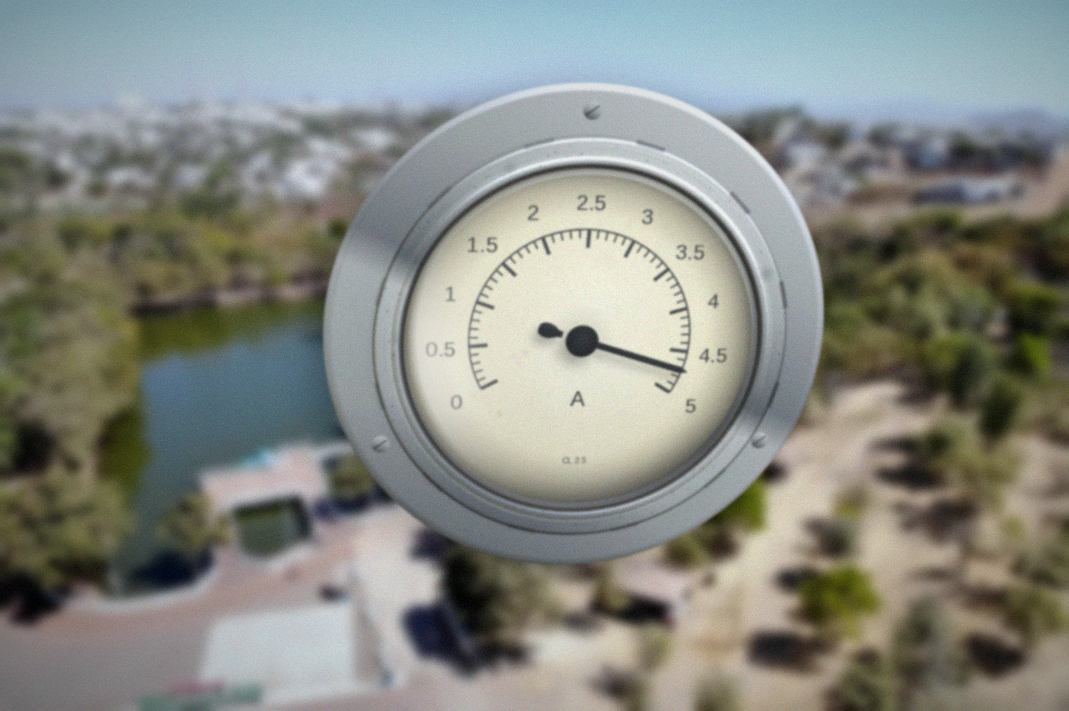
4.7A
